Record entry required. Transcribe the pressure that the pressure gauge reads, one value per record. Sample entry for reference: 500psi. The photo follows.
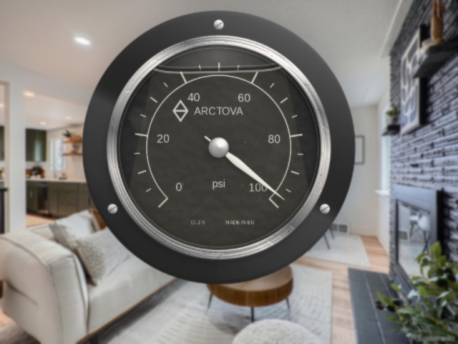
97.5psi
